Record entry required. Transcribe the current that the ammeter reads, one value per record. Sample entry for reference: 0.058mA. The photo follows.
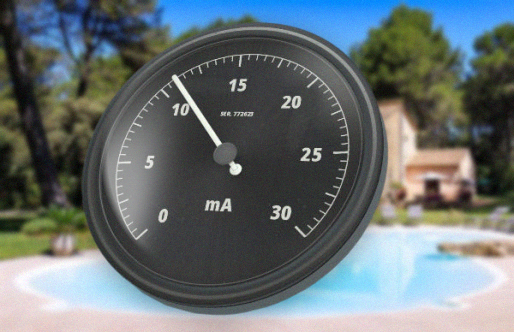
11mA
